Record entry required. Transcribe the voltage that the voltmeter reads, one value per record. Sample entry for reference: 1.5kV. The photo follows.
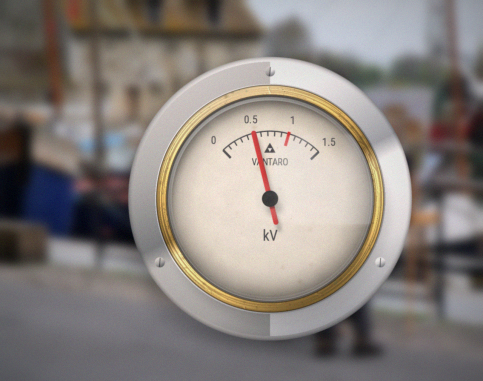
0.5kV
